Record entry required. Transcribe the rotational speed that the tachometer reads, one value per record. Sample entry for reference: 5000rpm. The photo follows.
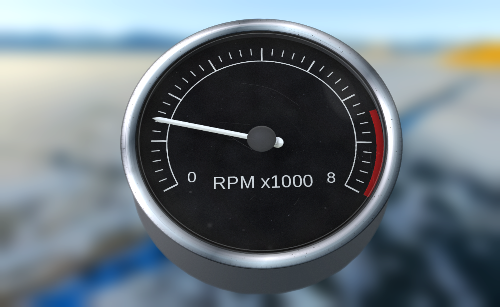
1400rpm
